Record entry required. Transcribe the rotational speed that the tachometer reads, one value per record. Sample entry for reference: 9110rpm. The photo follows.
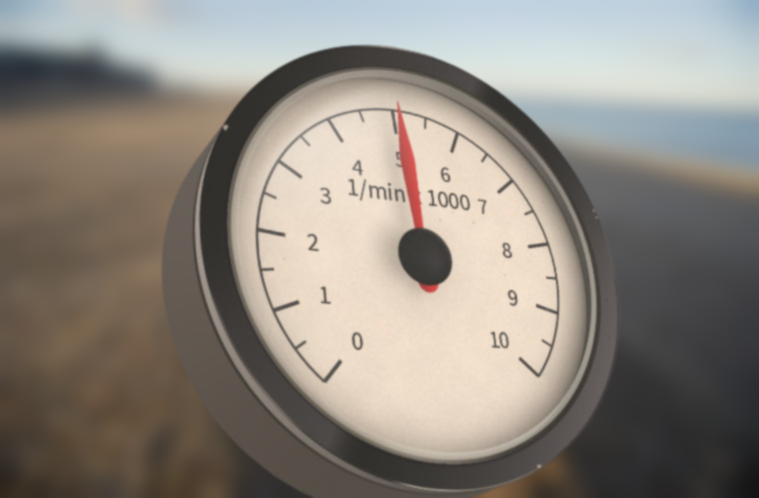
5000rpm
